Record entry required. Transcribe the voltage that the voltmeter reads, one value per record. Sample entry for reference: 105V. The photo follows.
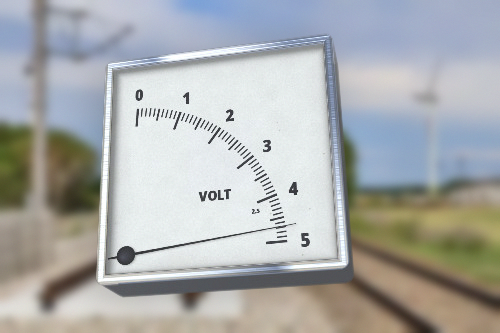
4.7V
